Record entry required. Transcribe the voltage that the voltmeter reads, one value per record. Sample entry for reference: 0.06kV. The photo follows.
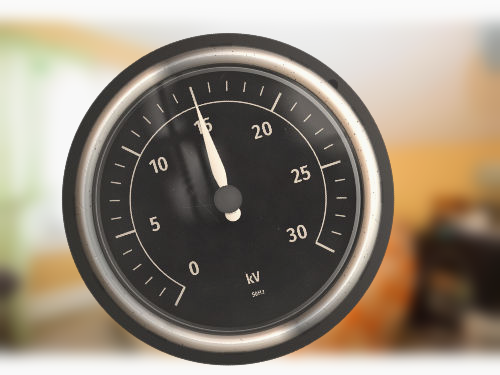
15kV
